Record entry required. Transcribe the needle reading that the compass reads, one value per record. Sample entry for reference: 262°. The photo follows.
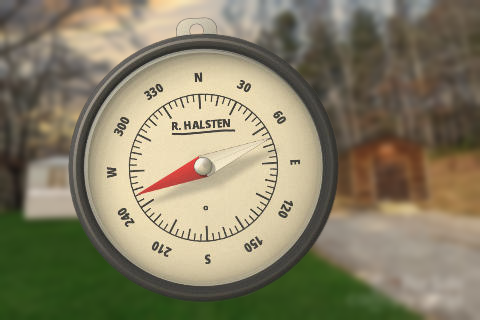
250°
